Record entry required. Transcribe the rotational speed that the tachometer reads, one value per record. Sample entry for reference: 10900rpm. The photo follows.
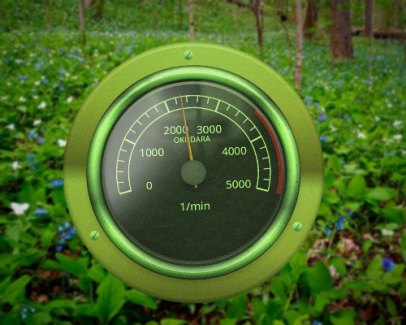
2300rpm
